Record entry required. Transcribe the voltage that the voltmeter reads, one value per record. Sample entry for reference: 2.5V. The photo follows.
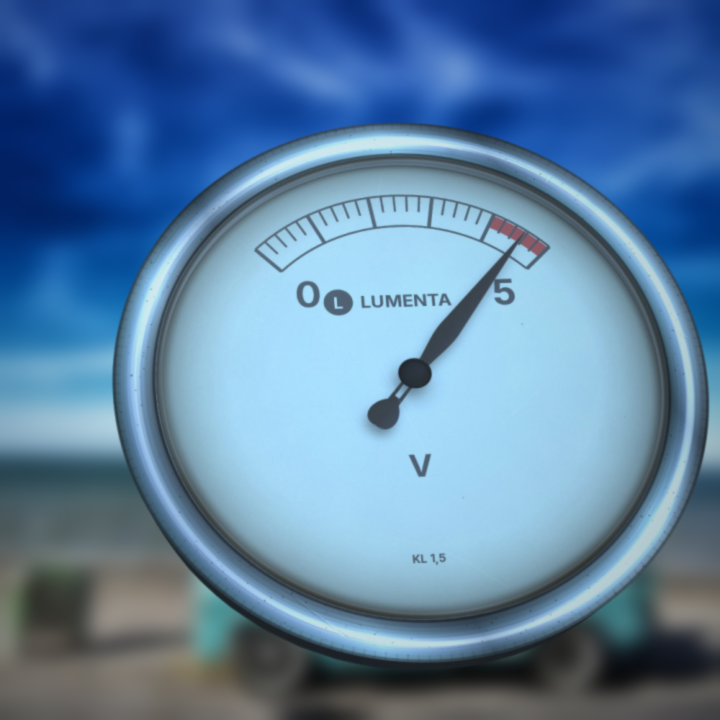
4.6V
